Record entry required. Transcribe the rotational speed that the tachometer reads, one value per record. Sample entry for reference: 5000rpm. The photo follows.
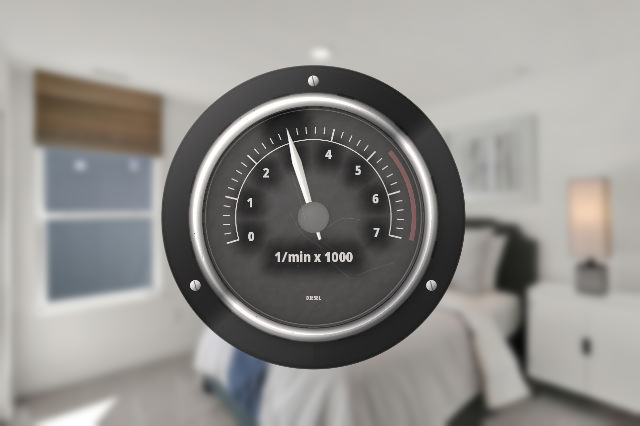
3000rpm
